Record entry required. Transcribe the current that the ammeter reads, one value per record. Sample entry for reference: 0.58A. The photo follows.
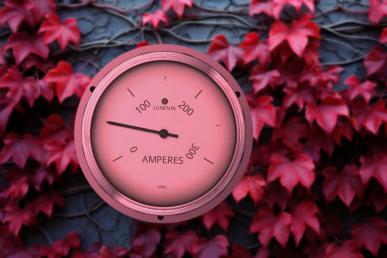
50A
